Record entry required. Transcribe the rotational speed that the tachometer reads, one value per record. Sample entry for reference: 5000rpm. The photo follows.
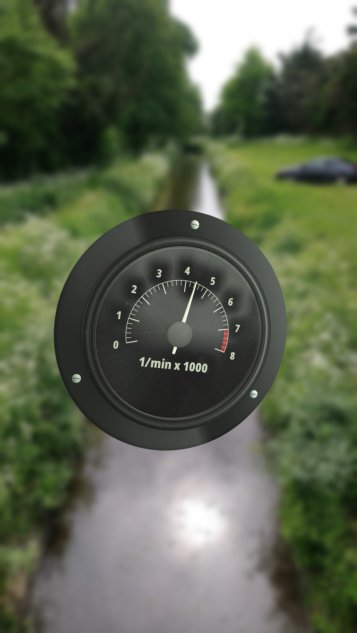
4400rpm
